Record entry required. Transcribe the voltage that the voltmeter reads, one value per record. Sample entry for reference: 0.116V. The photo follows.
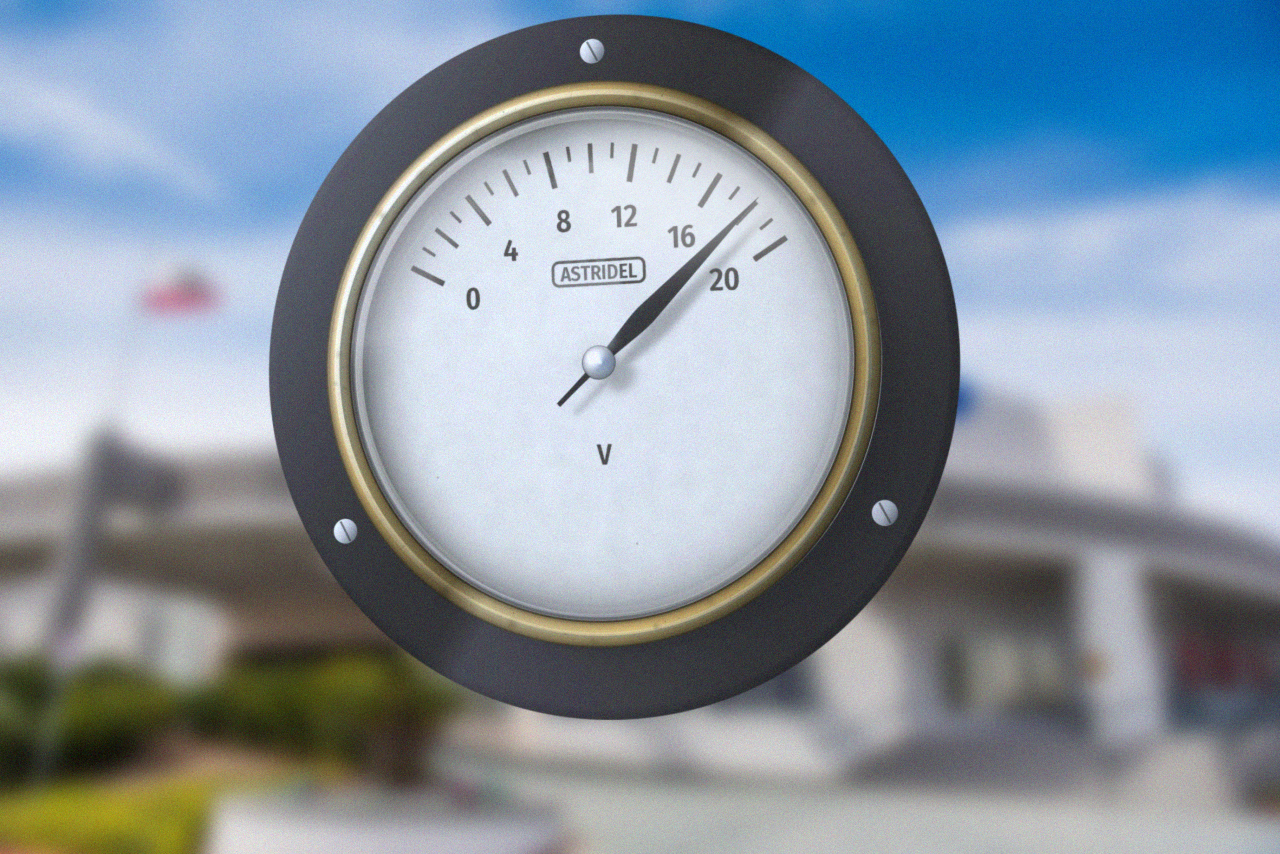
18V
